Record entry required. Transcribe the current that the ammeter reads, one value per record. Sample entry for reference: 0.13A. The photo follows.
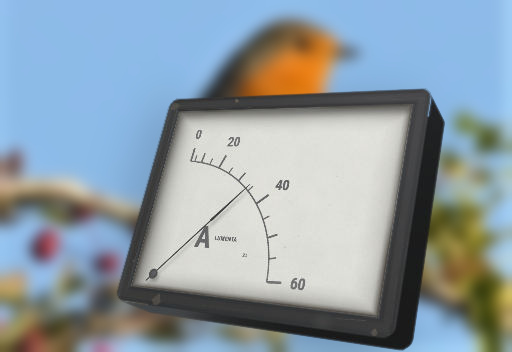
35A
